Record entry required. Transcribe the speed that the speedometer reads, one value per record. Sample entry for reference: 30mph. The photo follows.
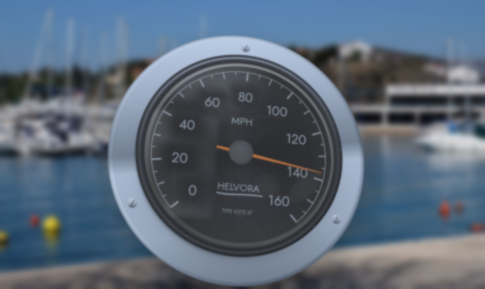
137.5mph
